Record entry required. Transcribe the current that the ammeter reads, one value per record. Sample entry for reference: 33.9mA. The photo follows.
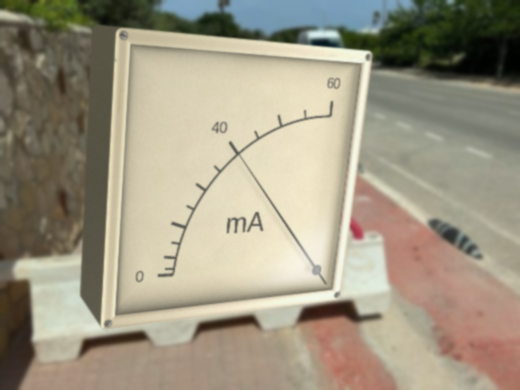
40mA
